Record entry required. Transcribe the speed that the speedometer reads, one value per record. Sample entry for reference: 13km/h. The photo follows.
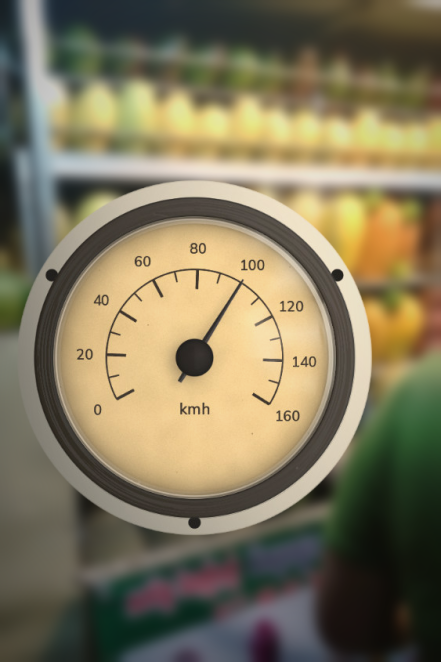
100km/h
